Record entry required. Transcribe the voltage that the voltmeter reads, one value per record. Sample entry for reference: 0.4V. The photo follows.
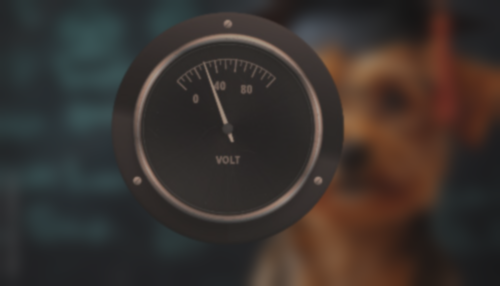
30V
